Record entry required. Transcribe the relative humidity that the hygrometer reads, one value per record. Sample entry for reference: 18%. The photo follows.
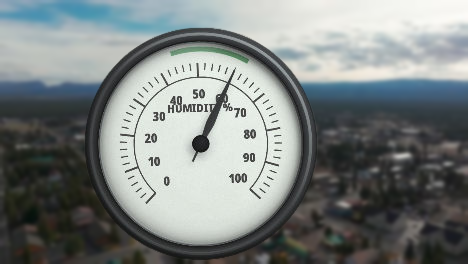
60%
